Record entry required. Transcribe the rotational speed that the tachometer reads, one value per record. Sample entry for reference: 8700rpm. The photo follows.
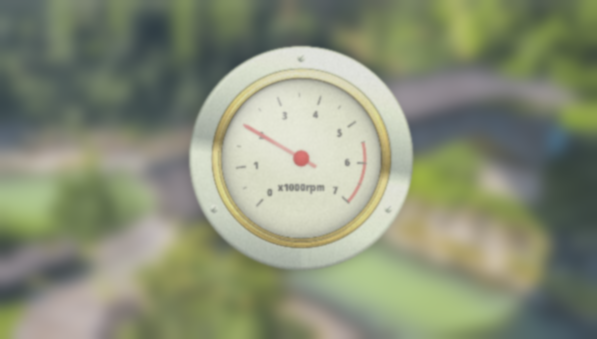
2000rpm
